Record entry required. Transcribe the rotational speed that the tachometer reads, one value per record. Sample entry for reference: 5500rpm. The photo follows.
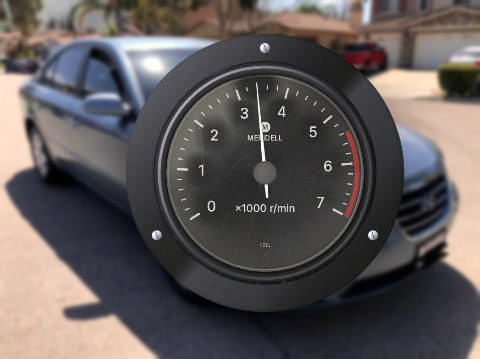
3400rpm
